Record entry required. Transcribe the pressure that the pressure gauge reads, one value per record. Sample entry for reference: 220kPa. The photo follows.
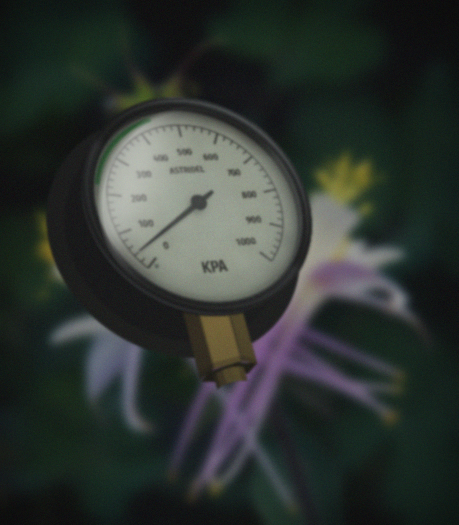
40kPa
